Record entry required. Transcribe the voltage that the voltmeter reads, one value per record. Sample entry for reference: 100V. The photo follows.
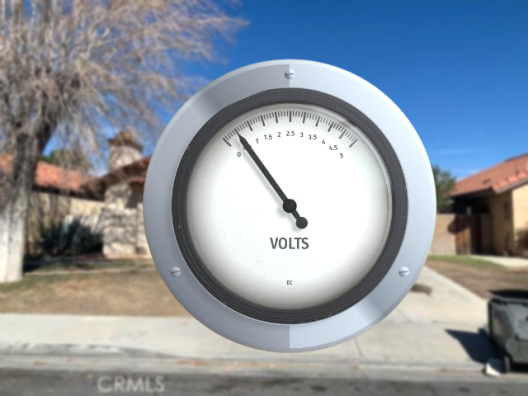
0.5V
